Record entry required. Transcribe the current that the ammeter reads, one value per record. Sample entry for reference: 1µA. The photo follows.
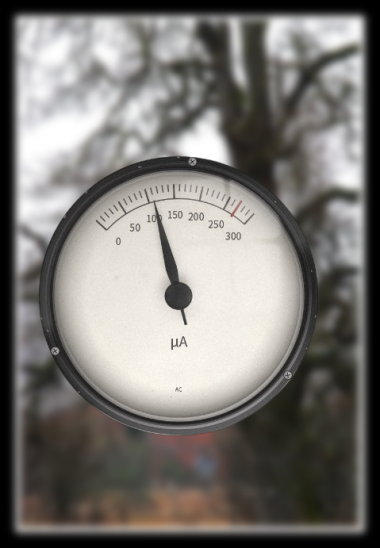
110µA
